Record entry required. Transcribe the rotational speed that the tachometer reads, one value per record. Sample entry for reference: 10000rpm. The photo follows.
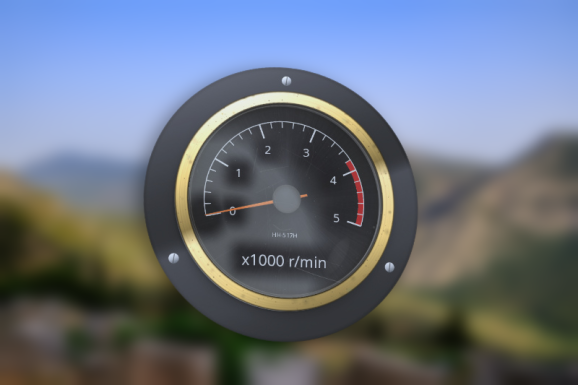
0rpm
